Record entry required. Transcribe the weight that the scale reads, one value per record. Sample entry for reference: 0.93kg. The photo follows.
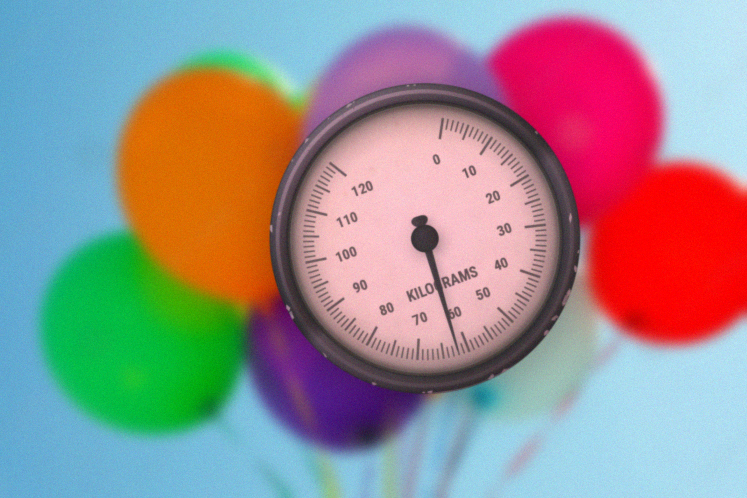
62kg
